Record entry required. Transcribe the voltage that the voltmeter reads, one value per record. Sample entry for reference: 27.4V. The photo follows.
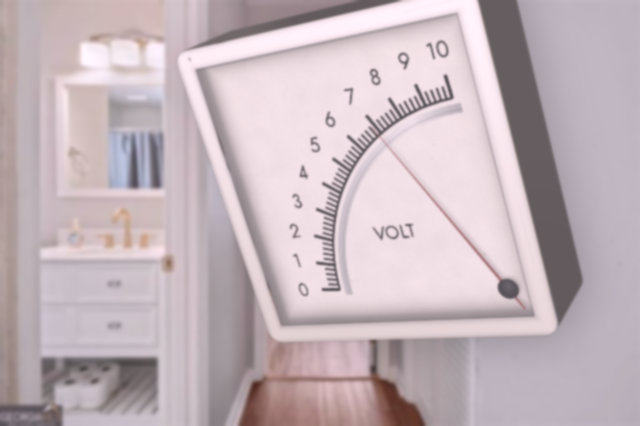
7V
